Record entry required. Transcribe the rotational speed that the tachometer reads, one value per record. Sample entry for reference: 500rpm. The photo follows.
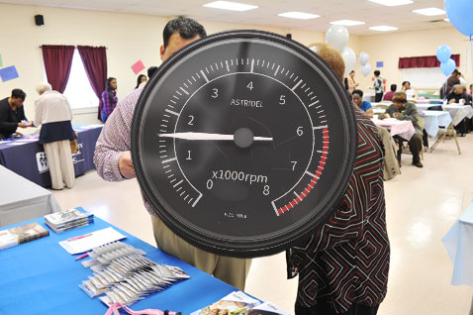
1500rpm
